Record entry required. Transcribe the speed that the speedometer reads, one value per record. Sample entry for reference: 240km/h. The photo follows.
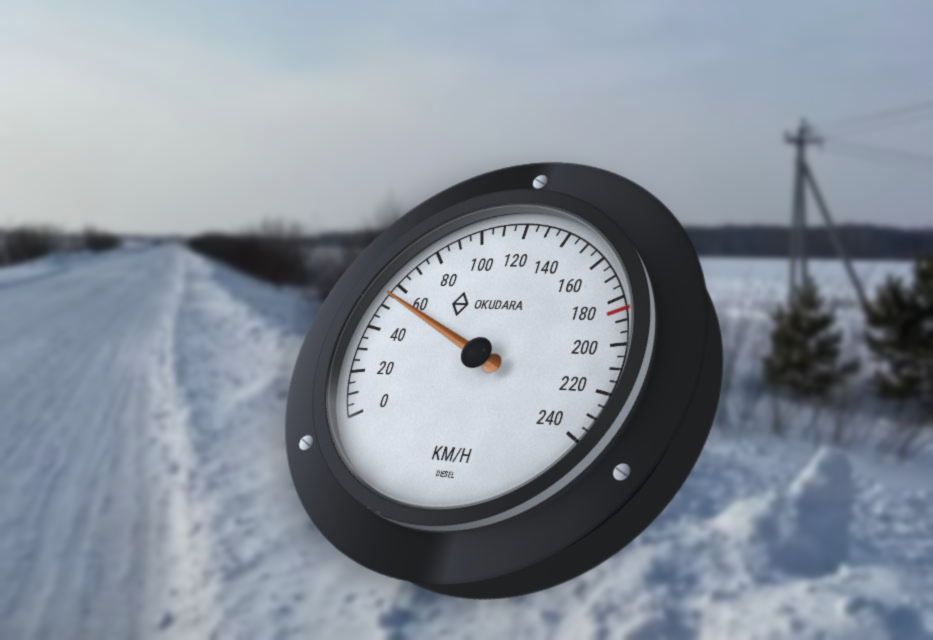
55km/h
